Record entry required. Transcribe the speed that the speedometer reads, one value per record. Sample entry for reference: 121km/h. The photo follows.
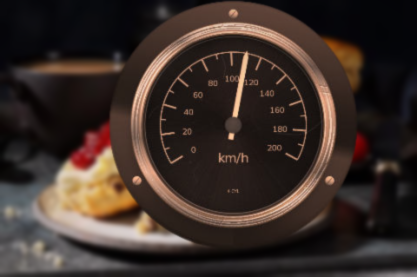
110km/h
